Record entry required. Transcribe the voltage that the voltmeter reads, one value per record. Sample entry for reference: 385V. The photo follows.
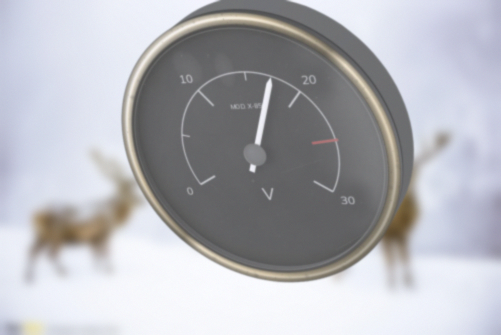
17.5V
